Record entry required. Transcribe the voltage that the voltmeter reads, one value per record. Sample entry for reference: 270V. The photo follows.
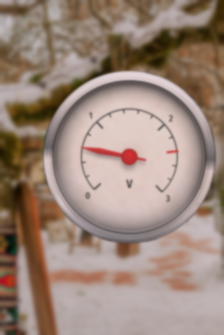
0.6V
